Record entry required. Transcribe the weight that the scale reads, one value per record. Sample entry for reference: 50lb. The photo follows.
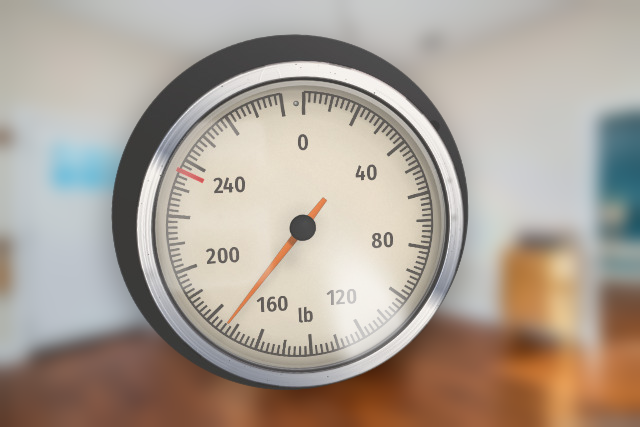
174lb
